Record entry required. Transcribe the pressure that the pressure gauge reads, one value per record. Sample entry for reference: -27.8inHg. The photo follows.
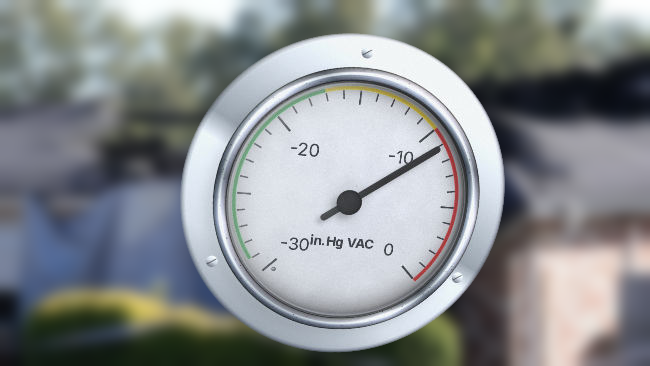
-9inHg
